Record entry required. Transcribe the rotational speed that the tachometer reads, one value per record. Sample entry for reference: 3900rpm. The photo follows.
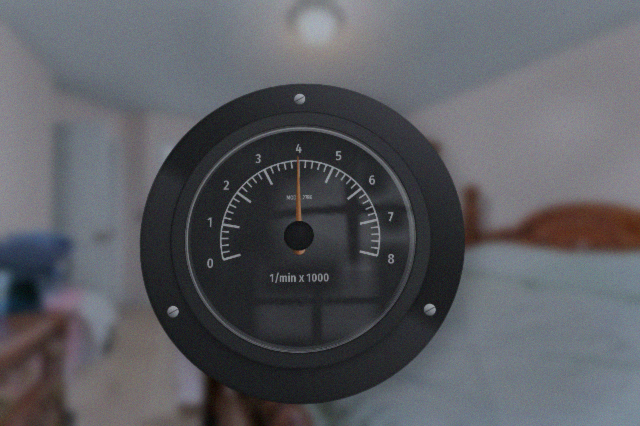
4000rpm
